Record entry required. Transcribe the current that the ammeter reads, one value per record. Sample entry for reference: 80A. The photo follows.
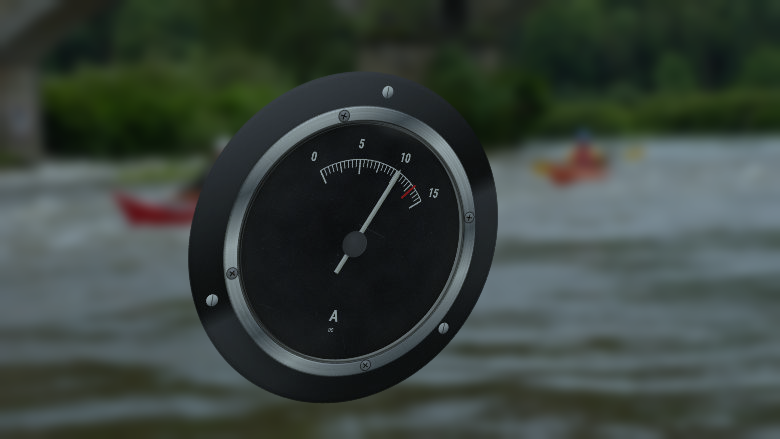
10A
